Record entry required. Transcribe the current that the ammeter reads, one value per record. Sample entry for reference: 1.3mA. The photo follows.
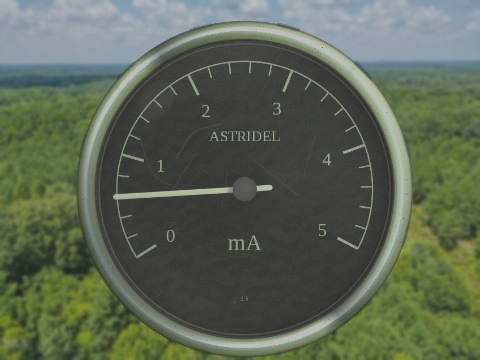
0.6mA
